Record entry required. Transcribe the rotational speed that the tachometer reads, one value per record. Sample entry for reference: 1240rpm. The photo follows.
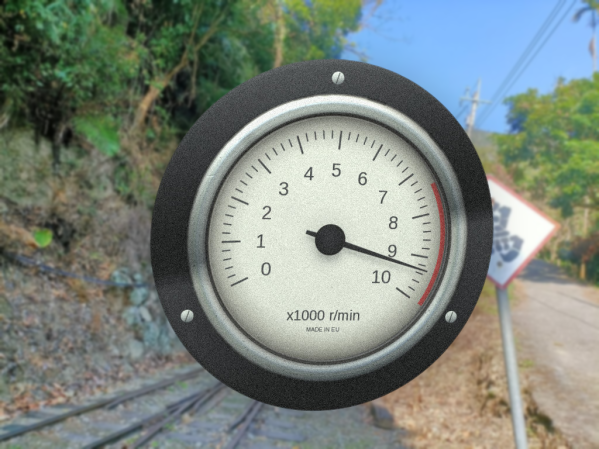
9300rpm
